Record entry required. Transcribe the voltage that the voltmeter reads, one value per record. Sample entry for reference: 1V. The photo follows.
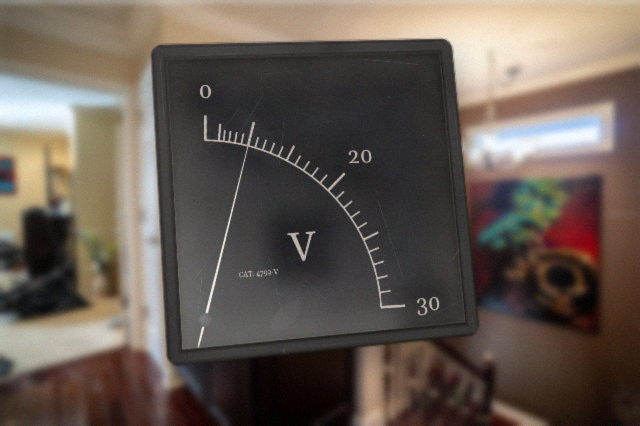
10V
